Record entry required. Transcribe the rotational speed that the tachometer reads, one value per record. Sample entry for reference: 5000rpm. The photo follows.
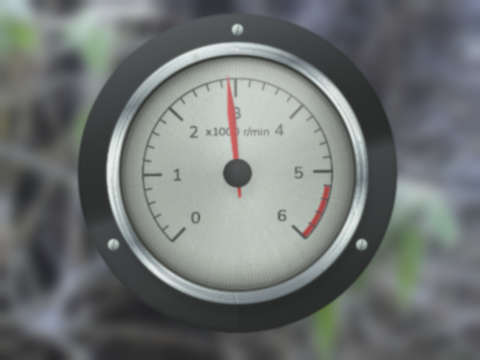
2900rpm
